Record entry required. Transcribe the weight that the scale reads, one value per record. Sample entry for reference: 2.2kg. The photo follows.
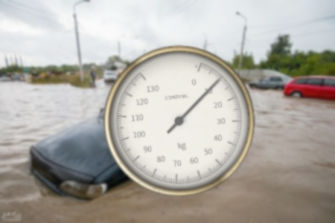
10kg
